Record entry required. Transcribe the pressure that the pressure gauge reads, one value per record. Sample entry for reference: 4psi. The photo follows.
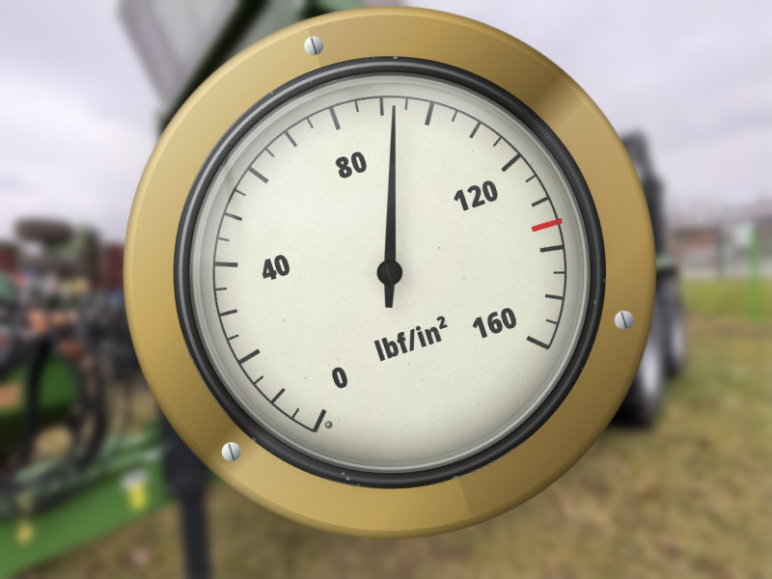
92.5psi
